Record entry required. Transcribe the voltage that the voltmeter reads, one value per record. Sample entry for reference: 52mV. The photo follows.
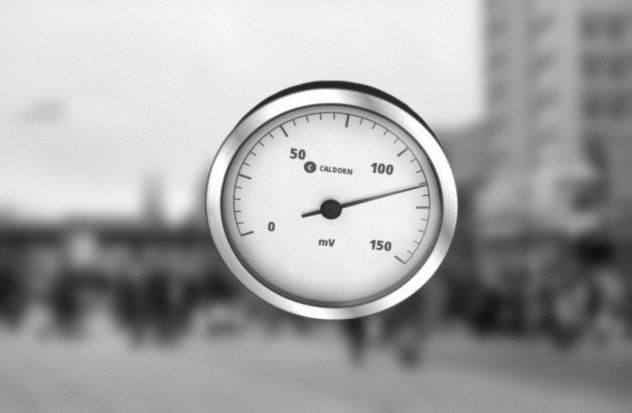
115mV
